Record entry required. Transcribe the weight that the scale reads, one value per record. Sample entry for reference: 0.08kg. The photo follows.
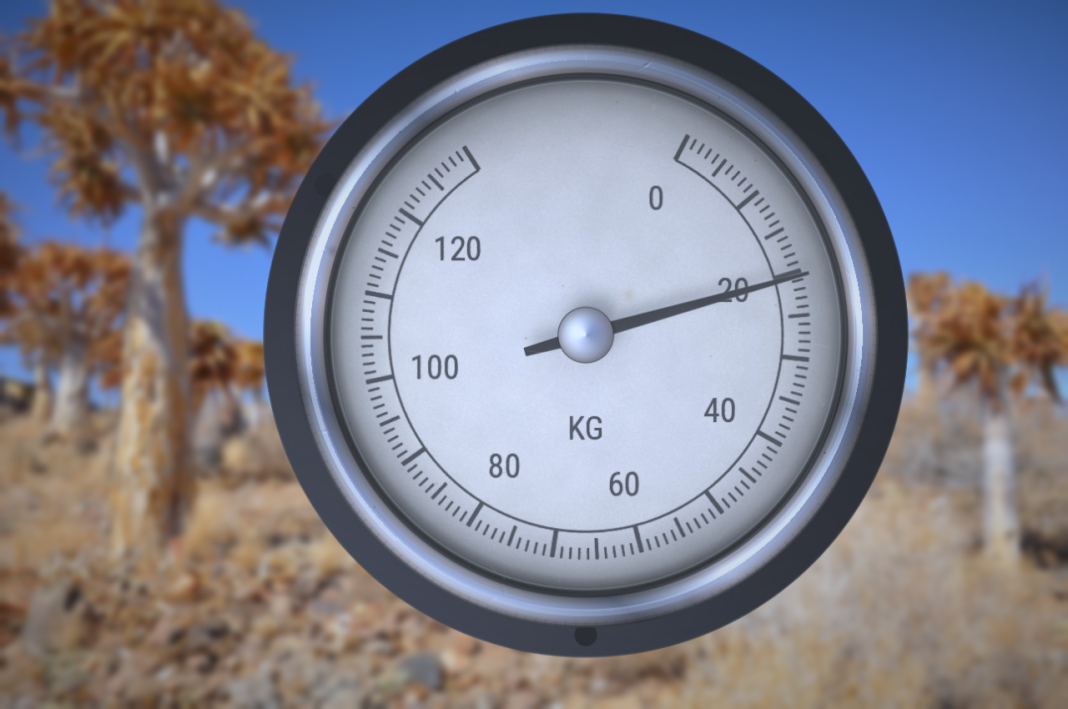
20.5kg
